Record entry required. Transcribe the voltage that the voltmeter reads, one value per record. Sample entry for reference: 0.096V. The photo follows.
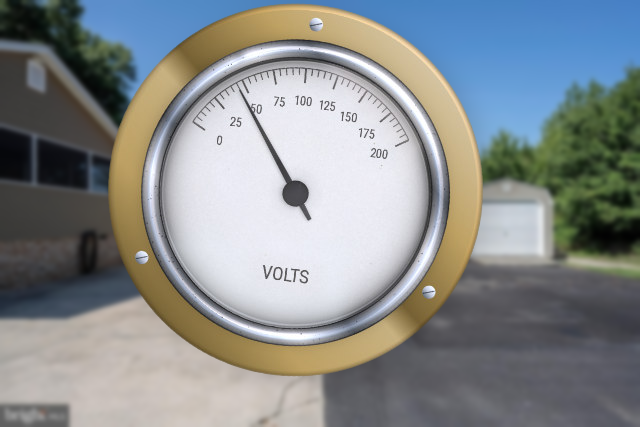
45V
